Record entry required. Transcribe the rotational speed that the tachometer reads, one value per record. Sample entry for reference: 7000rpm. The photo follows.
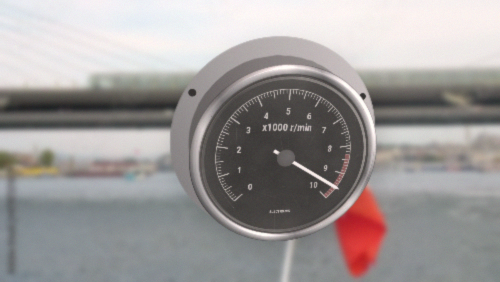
9500rpm
